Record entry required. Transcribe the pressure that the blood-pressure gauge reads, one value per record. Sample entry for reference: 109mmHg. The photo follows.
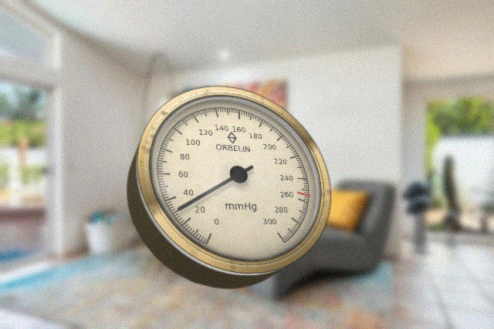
30mmHg
